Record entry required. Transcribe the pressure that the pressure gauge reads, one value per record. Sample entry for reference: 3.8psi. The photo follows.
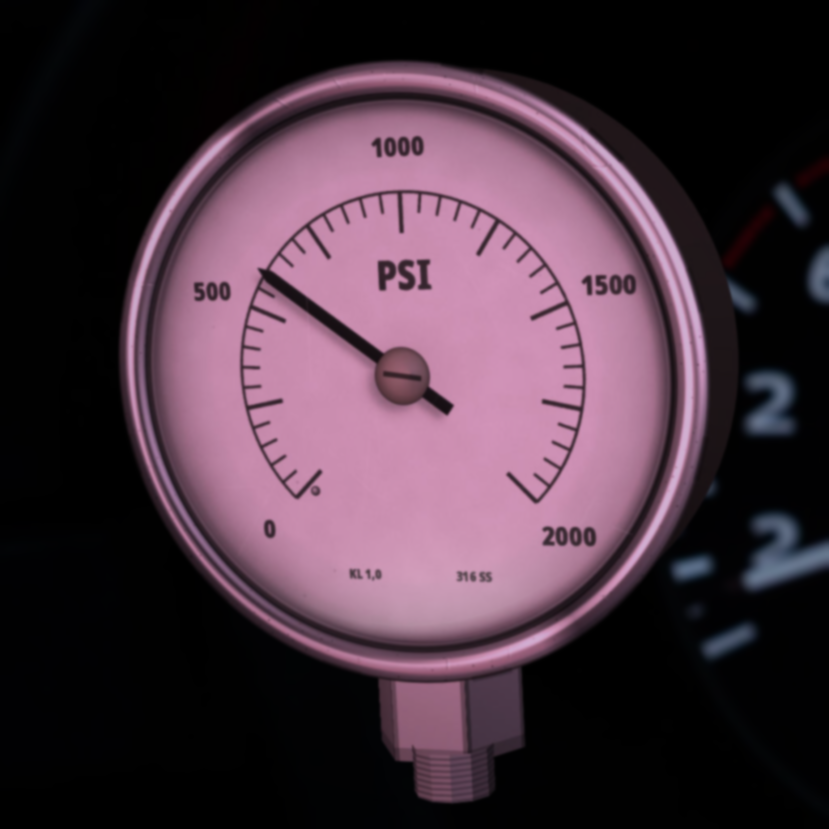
600psi
